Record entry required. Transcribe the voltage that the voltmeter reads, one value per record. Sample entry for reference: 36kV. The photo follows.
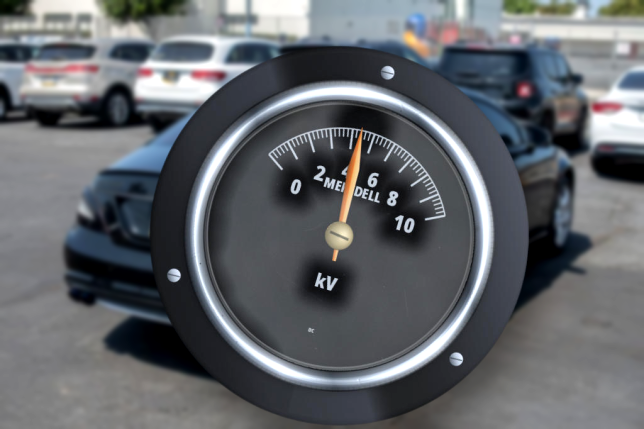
4.4kV
